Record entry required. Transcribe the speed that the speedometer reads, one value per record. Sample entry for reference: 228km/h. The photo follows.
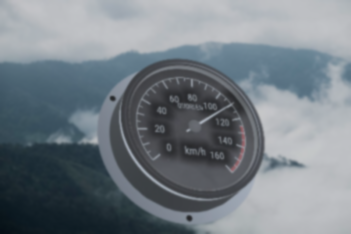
110km/h
